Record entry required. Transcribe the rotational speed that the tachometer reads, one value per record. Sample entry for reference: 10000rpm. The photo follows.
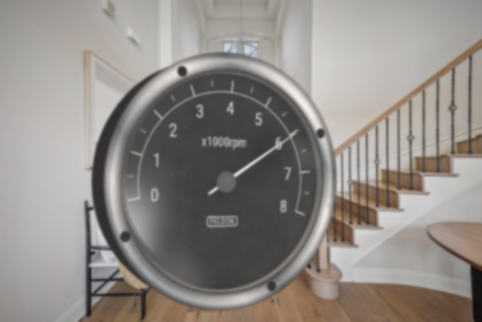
6000rpm
